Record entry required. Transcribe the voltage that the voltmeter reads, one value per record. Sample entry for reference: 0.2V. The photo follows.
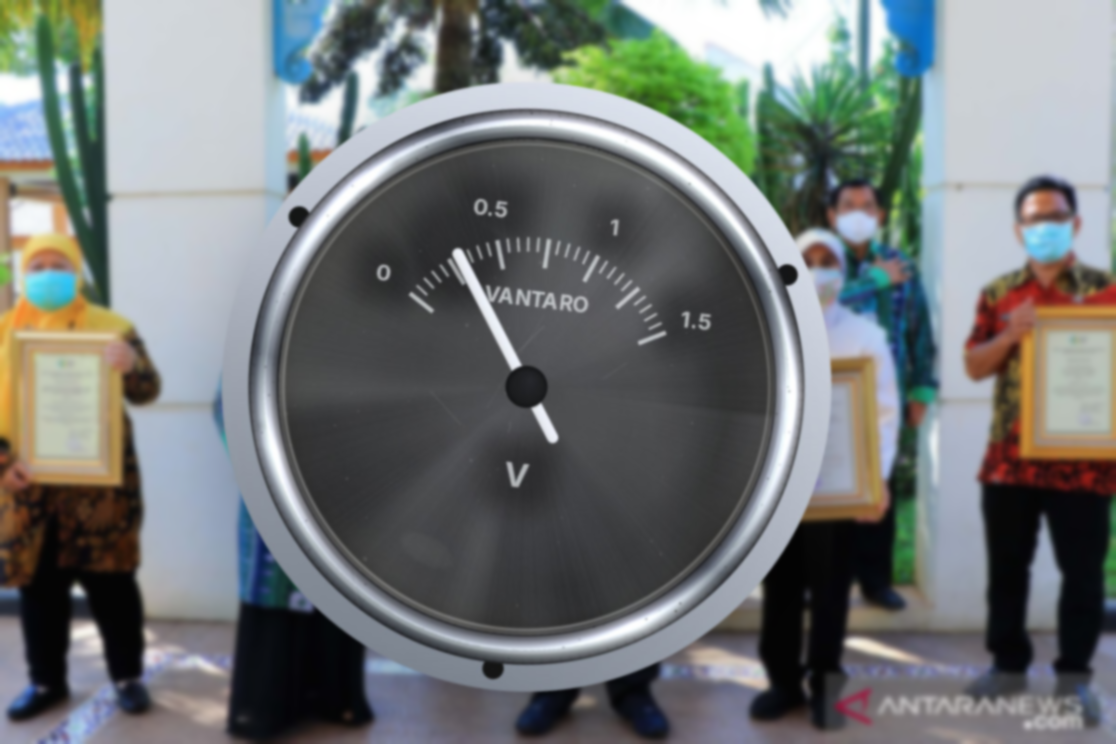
0.3V
